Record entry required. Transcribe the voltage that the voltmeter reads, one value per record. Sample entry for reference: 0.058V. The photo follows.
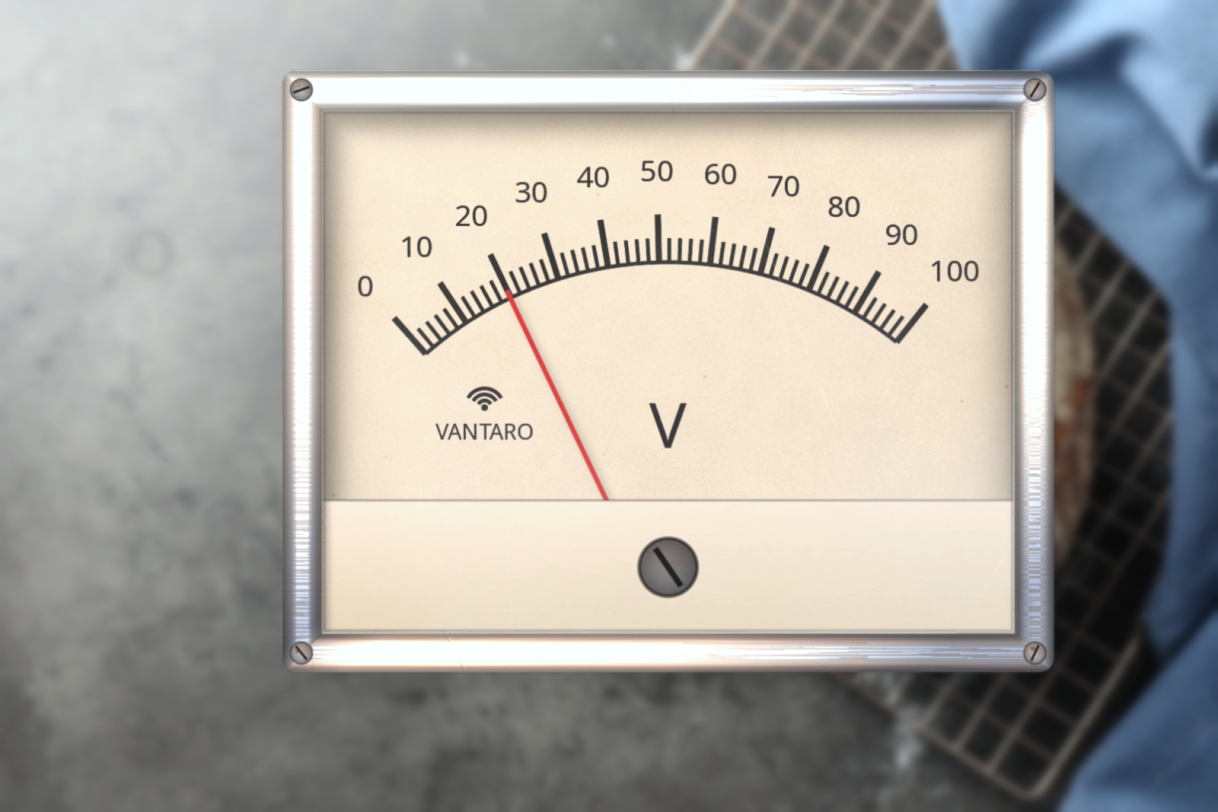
20V
